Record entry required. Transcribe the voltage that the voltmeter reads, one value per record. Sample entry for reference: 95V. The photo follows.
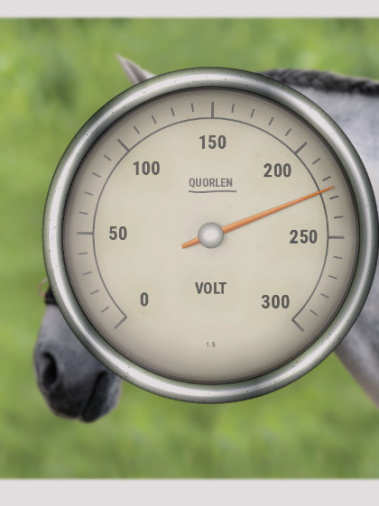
225V
